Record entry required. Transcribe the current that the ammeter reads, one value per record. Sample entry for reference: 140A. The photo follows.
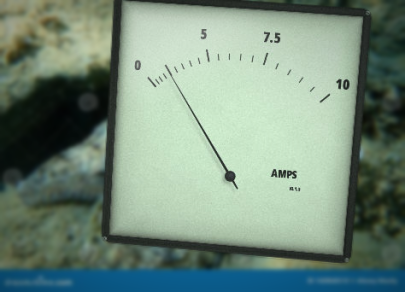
2.5A
